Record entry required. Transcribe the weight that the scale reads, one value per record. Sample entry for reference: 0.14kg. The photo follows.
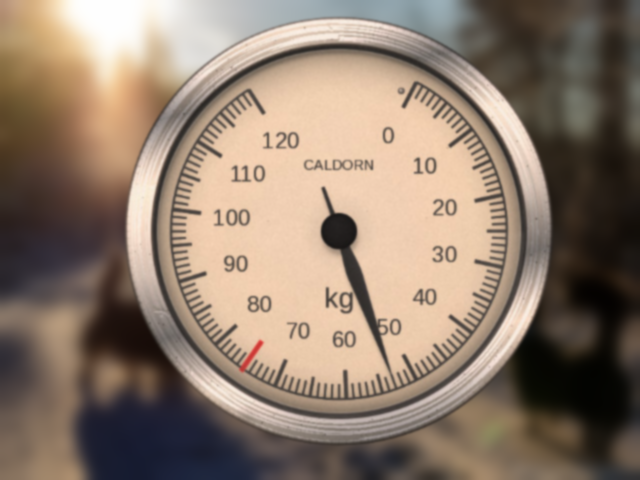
53kg
